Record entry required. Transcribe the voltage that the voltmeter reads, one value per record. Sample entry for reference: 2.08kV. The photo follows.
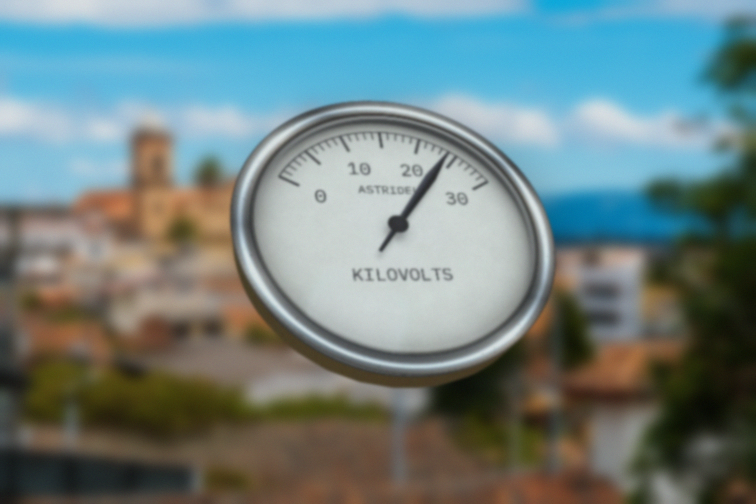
24kV
